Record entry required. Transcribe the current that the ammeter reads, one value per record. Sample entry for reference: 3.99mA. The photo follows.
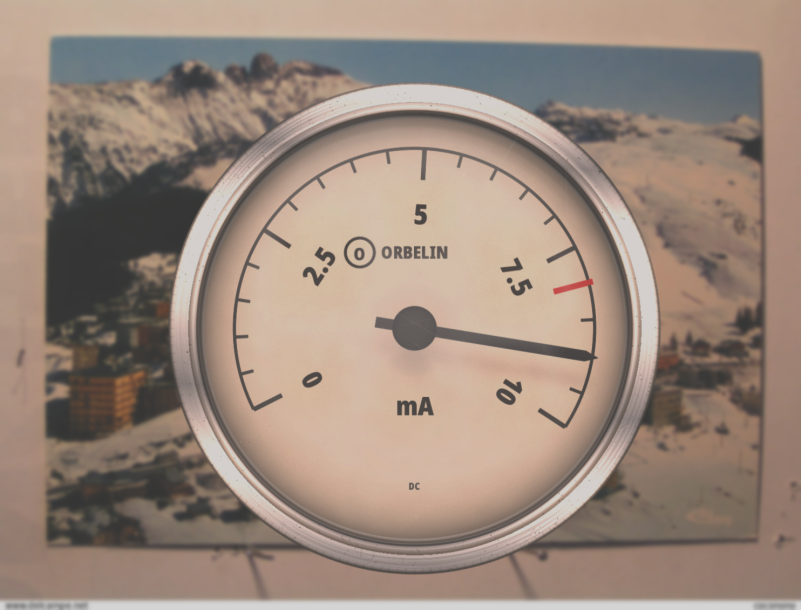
9mA
